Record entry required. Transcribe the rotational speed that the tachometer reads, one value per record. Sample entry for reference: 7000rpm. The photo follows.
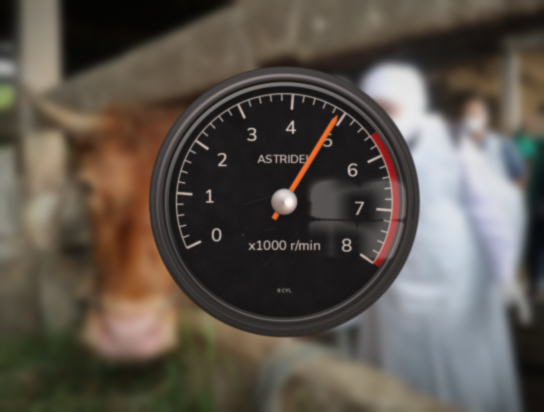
4900rpm
